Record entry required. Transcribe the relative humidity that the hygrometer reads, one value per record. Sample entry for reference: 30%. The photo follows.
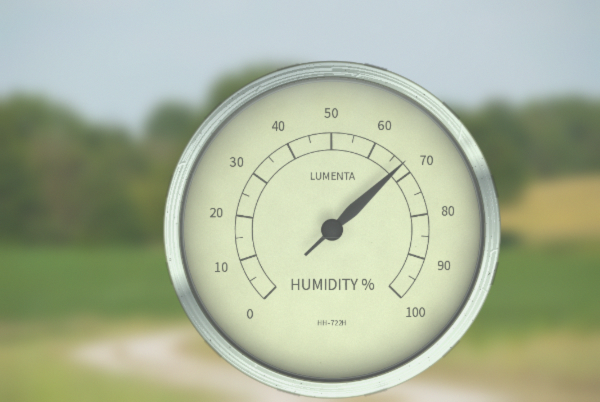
67.5%
